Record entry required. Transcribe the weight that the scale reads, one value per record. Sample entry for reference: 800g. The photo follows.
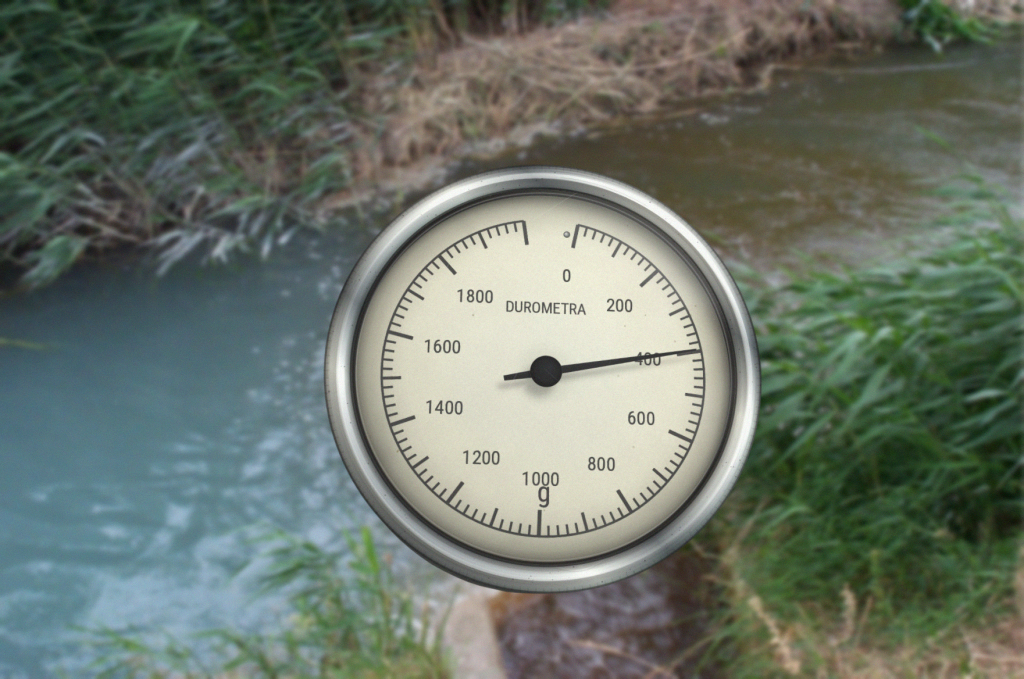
400g
